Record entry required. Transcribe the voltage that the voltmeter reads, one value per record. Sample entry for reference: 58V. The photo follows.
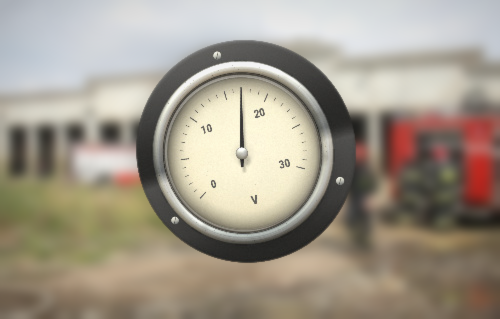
17V
